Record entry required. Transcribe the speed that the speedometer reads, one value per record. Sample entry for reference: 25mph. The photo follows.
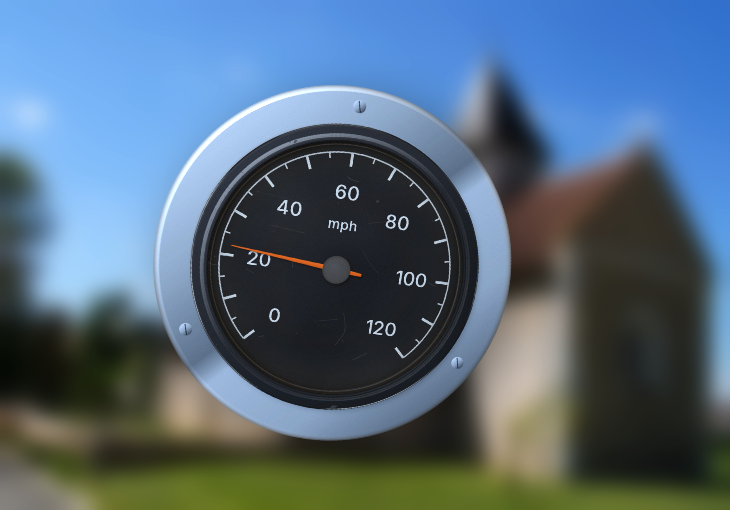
22.5mph
